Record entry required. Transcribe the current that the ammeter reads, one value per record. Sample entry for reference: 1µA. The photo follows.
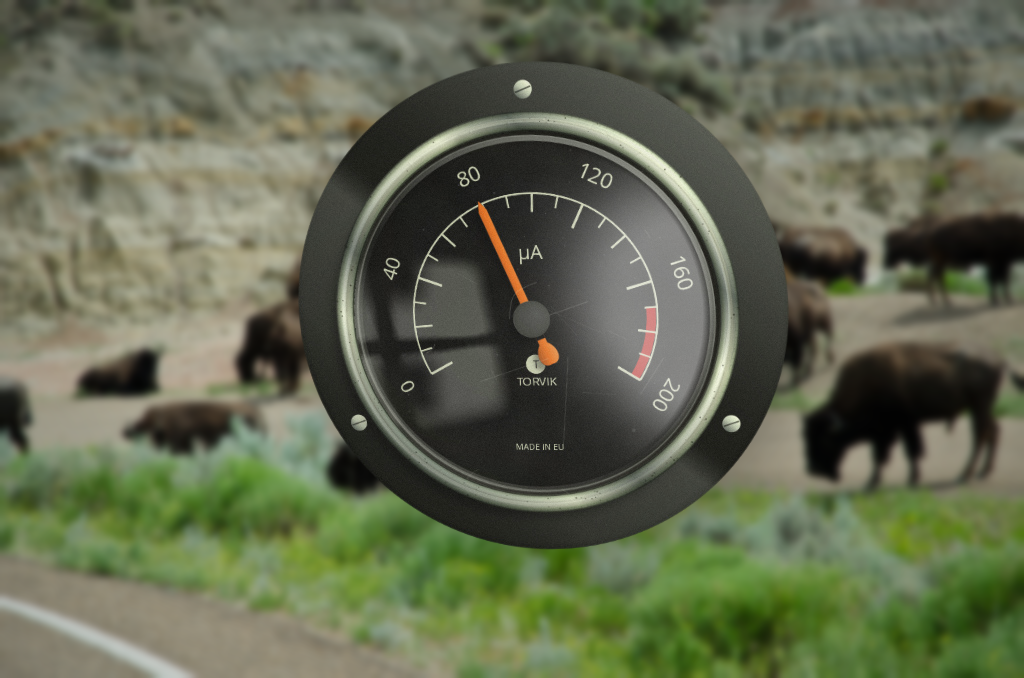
80µA
